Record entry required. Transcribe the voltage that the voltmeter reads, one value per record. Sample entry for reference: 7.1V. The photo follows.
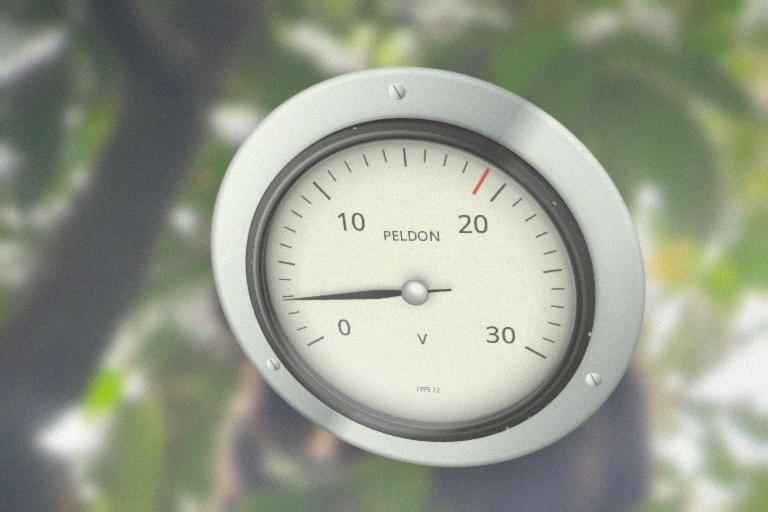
3V
